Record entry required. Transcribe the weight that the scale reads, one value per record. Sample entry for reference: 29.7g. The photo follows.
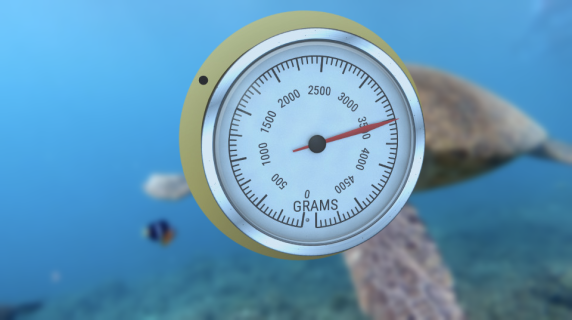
3500g
